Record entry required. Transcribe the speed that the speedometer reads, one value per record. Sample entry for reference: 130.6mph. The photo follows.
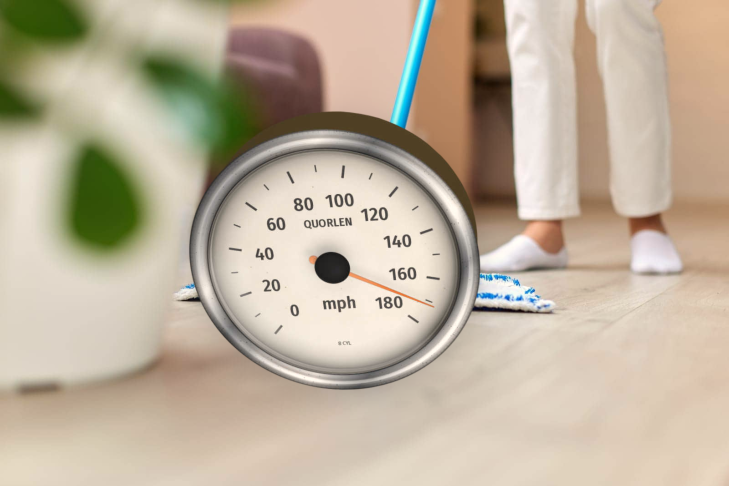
170mph
